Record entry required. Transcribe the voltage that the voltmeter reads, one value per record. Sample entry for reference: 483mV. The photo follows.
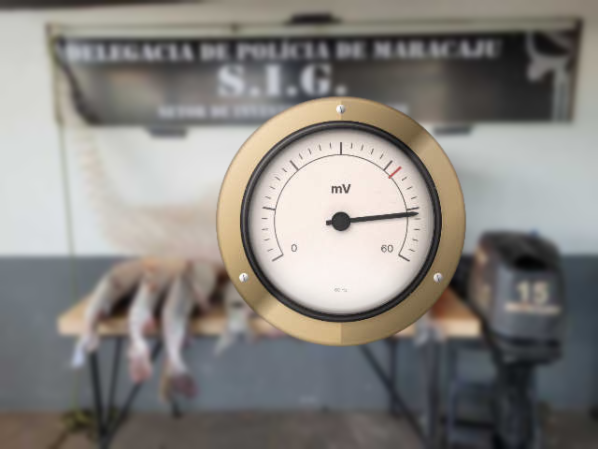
51mV
